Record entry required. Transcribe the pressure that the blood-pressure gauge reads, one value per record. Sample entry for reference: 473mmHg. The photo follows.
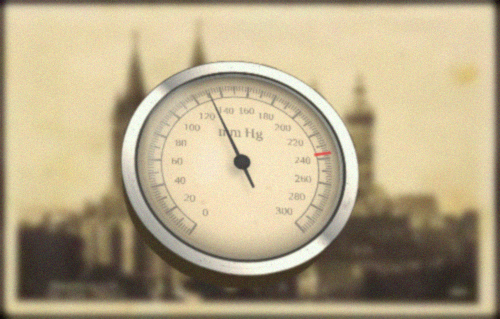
130mmHg
